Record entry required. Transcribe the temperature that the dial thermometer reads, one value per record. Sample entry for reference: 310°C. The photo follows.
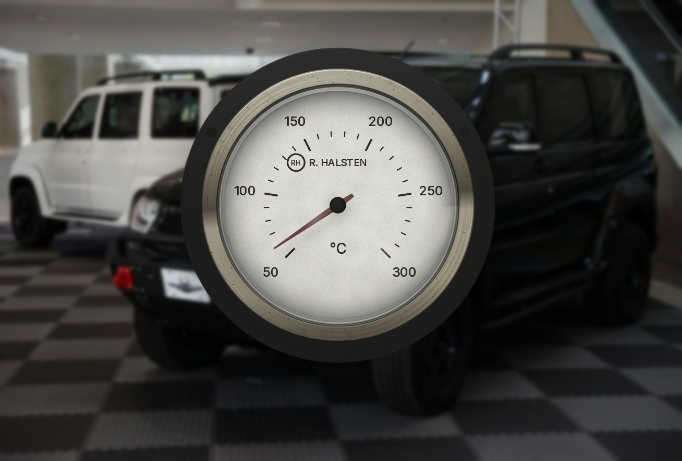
60°C
